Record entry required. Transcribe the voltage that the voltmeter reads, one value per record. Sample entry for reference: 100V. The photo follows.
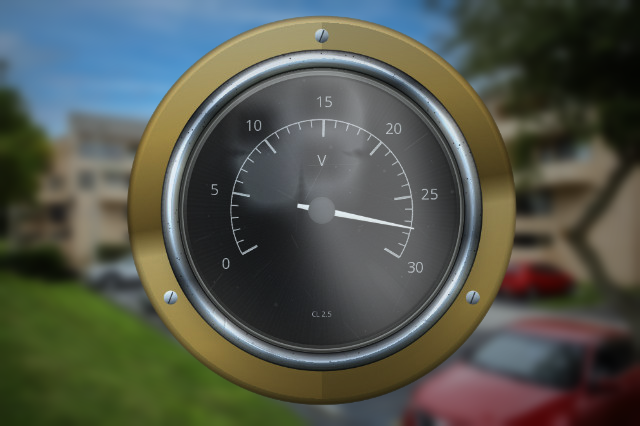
27.5V
